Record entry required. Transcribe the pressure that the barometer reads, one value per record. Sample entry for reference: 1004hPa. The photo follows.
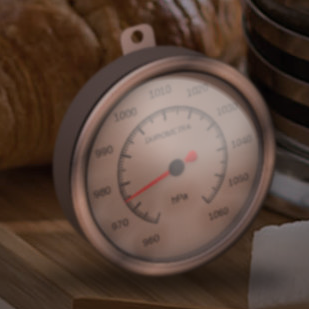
975hPa
